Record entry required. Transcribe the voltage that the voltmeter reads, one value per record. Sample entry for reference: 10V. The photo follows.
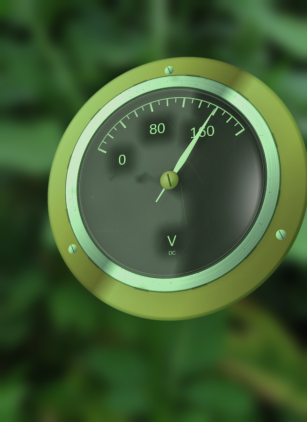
160V
